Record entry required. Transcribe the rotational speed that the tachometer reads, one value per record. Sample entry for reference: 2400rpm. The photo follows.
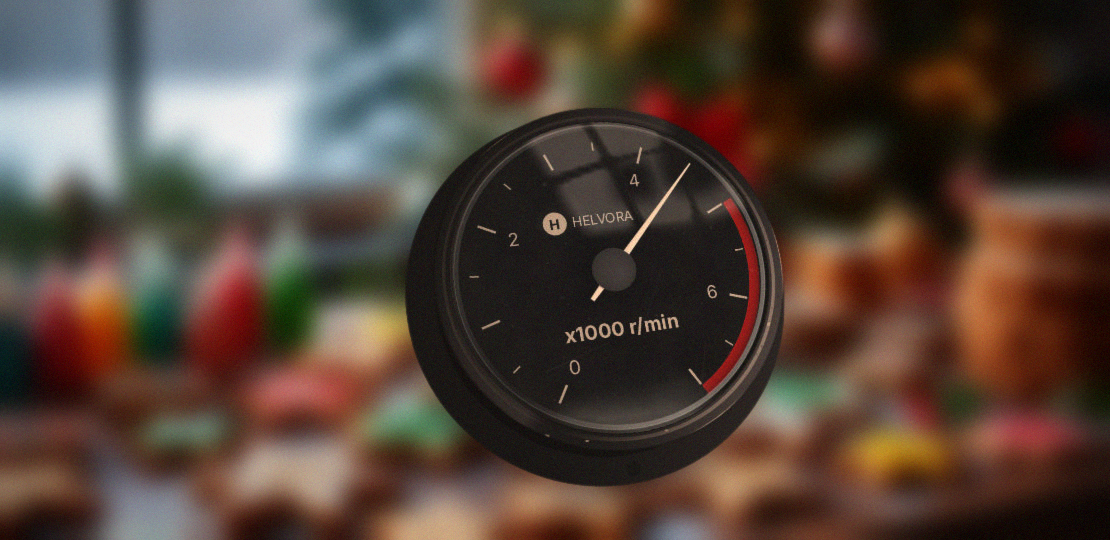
4500rpm
